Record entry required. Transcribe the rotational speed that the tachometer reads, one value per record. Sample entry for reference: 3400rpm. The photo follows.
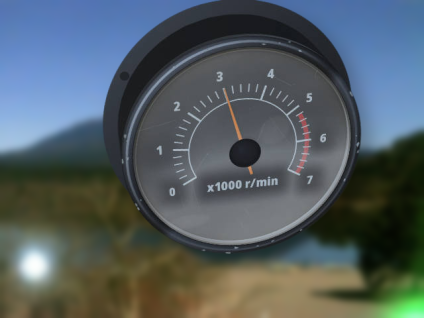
3000rpm
